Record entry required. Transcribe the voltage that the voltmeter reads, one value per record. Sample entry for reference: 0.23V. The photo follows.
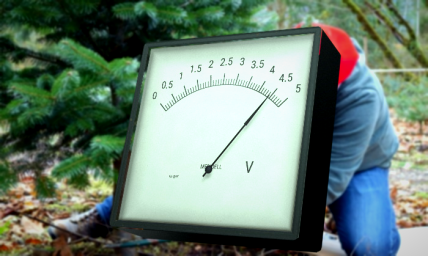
4.5V
